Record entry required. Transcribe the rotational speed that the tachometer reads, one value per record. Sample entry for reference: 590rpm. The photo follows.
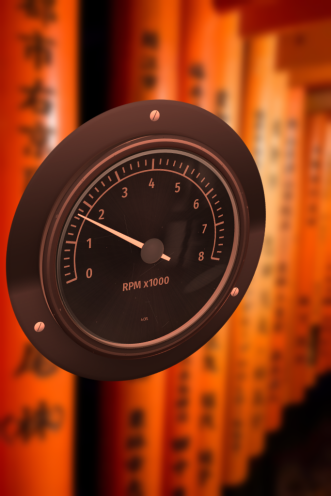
1700rpm
